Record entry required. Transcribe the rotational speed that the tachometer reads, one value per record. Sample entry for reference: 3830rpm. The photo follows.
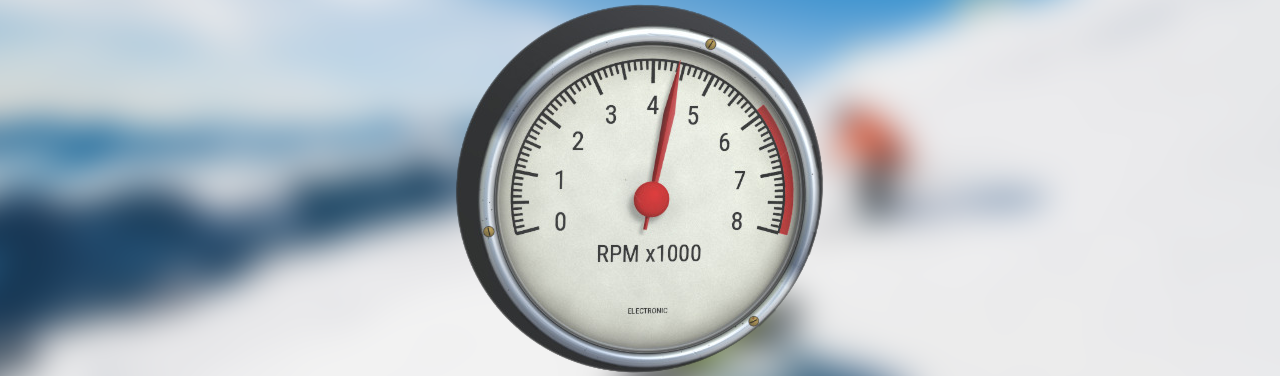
4400rpm
